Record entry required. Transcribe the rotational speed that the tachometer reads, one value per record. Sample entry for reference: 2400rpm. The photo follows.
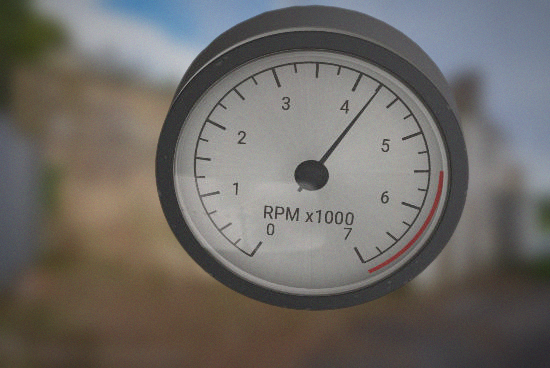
4250rpm
